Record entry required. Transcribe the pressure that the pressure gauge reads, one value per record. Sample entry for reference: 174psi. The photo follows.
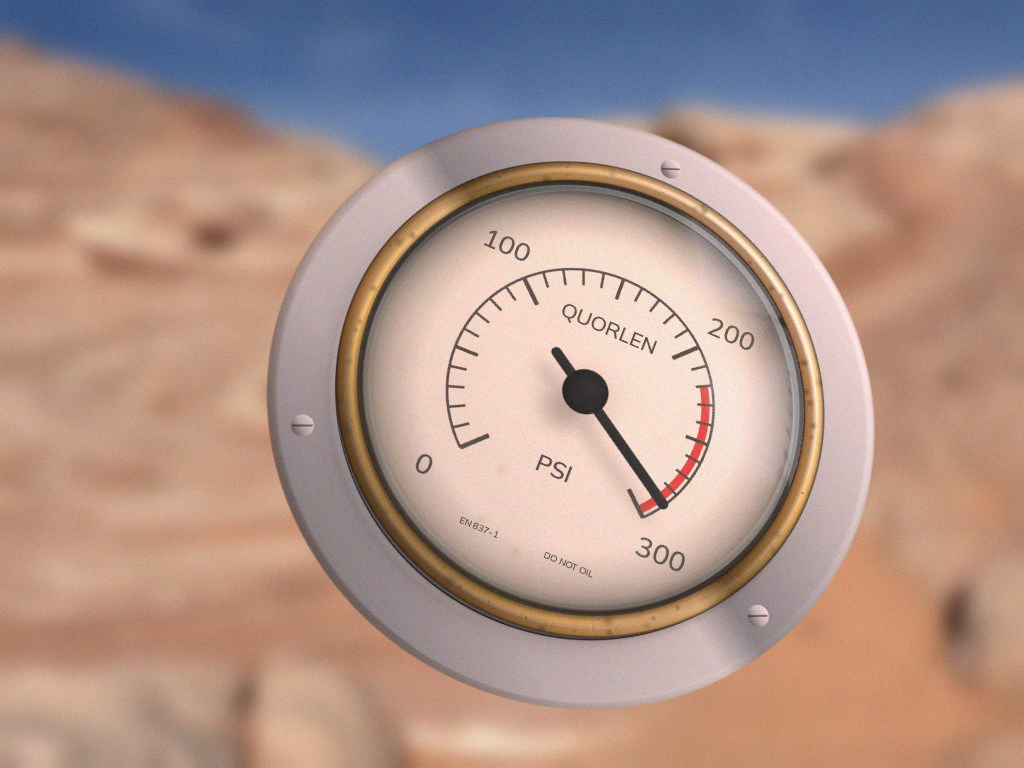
290psi
